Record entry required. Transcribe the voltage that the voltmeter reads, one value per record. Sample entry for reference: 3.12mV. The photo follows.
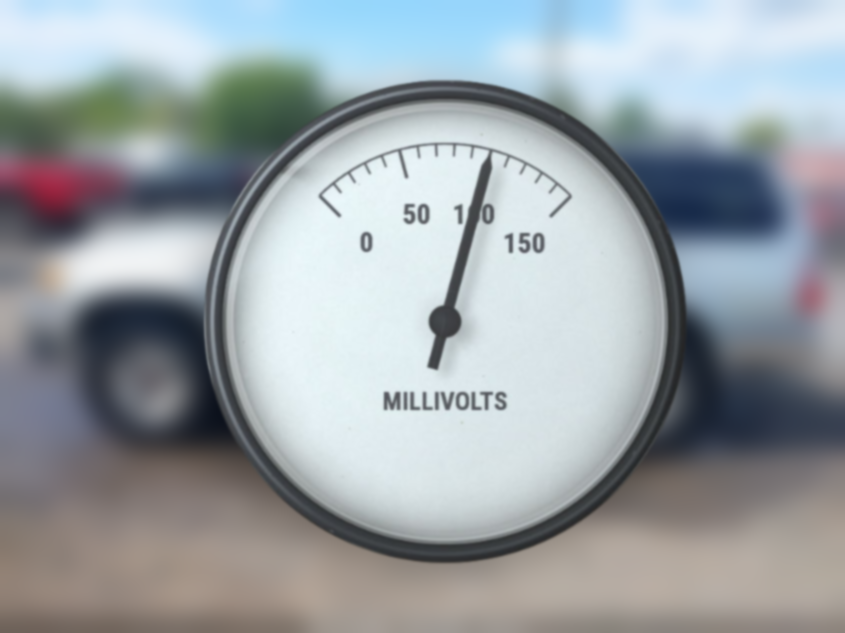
100mV
